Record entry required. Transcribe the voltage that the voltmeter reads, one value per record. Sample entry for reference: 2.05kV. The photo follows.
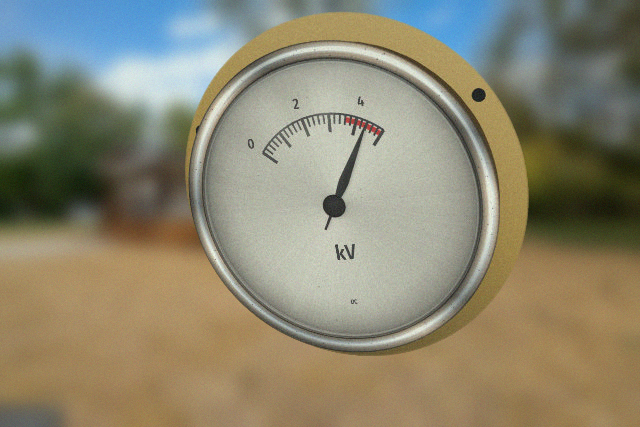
4.4kV
